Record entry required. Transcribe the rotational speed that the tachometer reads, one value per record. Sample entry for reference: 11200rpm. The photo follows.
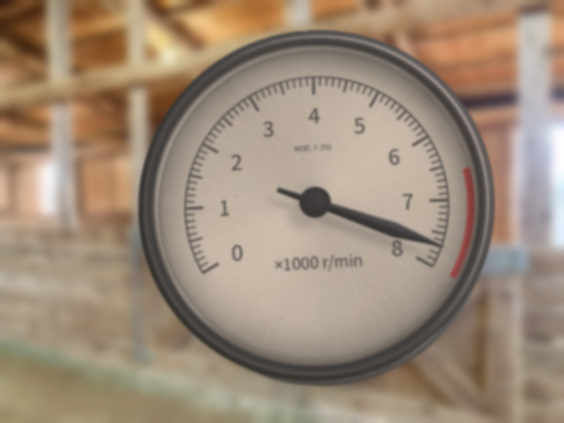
7700rpm
